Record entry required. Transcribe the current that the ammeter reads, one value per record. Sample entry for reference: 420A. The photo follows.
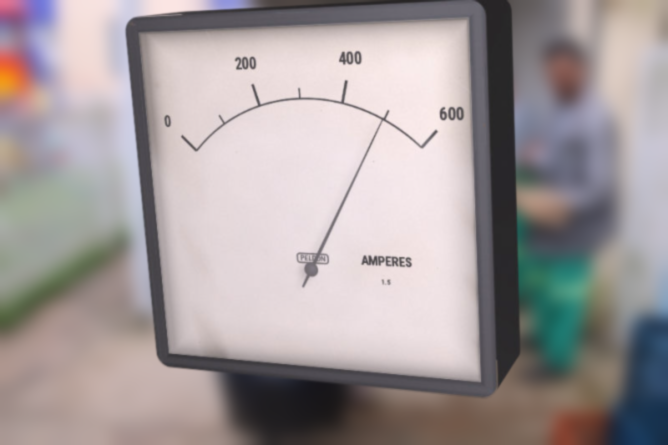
500A
